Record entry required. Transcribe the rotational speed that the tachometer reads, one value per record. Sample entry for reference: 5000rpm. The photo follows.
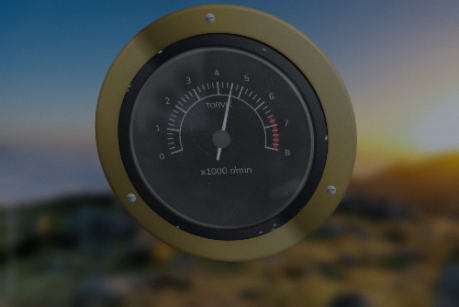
4600rpm
